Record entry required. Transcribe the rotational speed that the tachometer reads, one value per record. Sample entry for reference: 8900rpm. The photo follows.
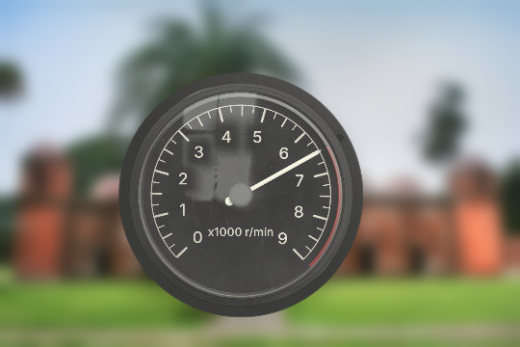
6500rpm
